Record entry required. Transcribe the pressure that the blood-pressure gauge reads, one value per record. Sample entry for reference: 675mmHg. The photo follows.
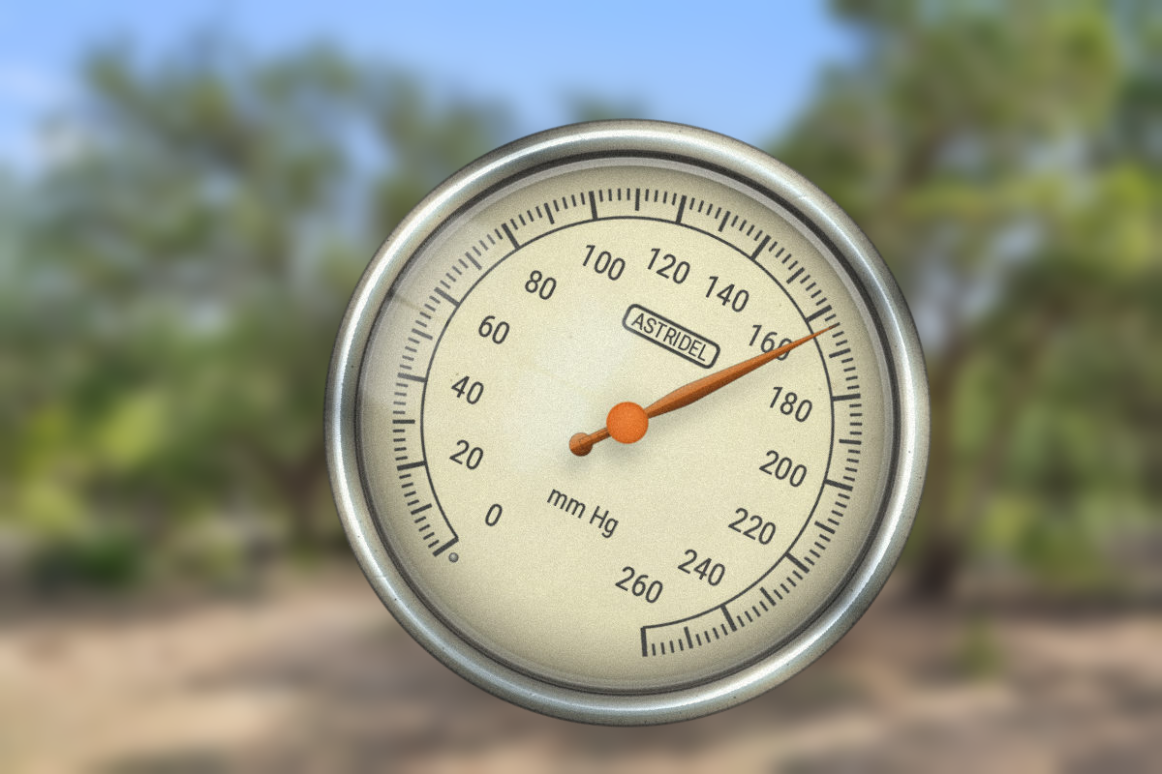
164mmHg
